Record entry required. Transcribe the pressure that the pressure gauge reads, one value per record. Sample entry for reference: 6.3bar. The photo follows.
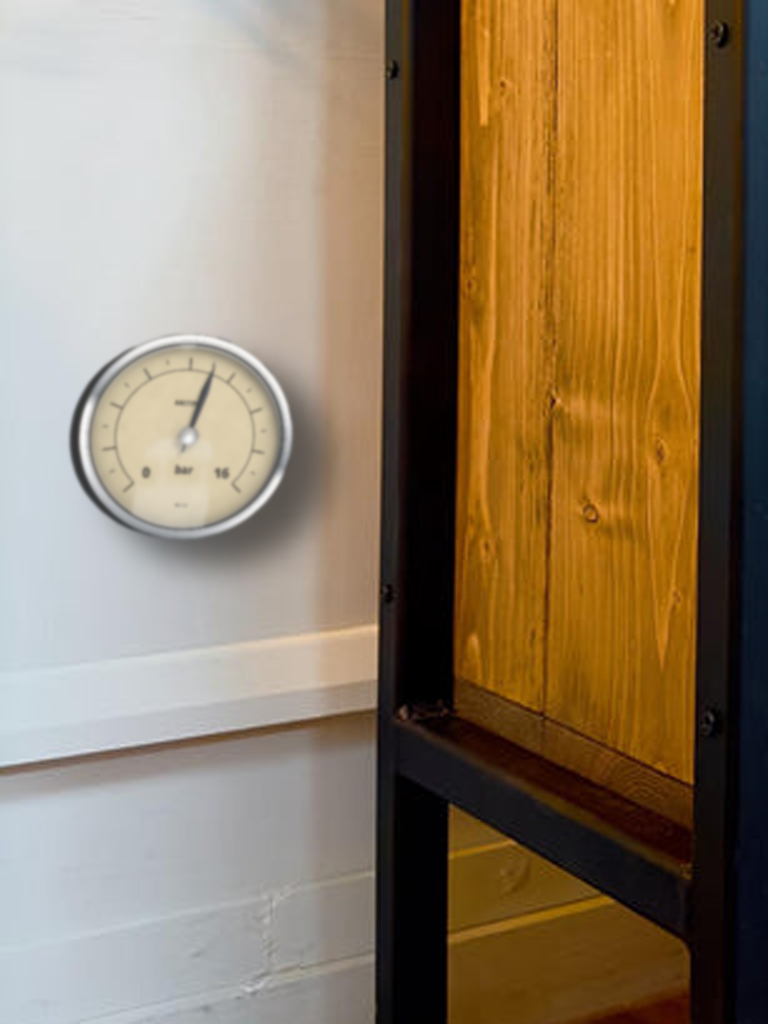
9bar
